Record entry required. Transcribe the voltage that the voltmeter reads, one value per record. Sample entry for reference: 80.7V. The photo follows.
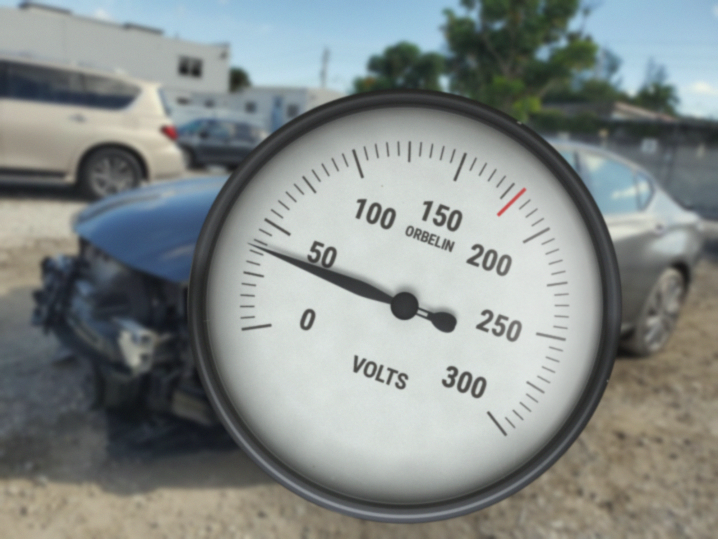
37.5V
